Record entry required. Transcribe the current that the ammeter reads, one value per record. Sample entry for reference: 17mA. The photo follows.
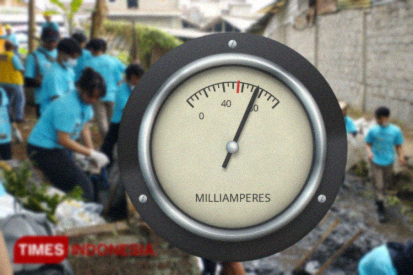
75mA
